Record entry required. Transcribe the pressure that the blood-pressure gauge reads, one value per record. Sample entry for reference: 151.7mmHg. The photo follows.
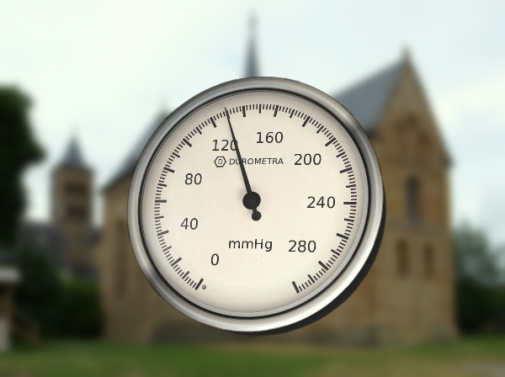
130mmHg
